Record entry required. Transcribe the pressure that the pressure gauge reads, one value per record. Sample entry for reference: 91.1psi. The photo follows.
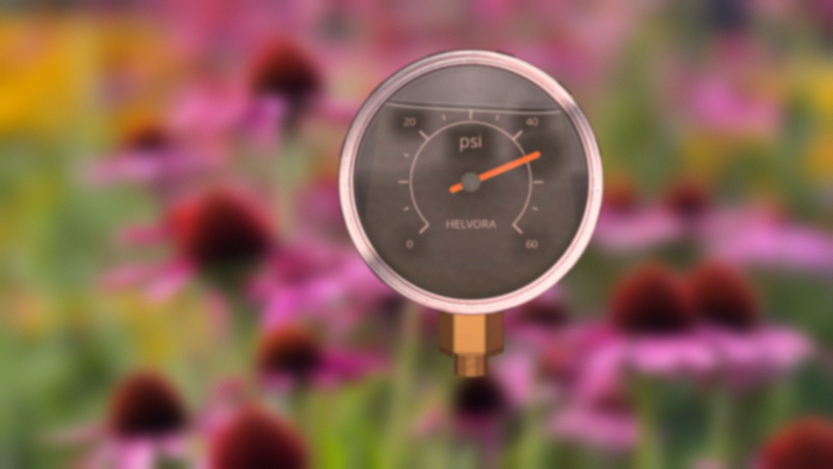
45psi
